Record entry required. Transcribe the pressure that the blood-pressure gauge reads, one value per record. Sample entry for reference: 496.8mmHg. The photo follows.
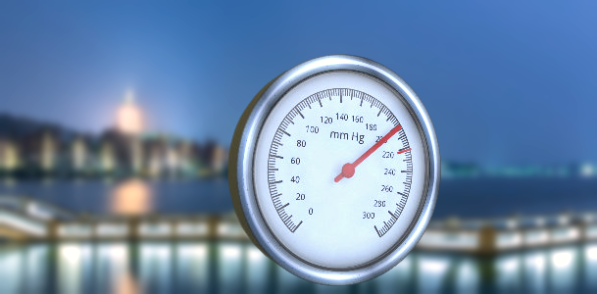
200mmHg
